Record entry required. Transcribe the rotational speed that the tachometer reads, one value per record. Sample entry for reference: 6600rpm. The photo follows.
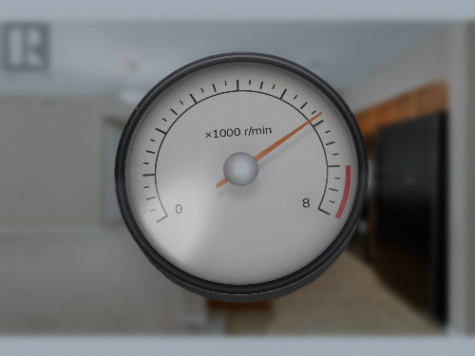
5875rpm
